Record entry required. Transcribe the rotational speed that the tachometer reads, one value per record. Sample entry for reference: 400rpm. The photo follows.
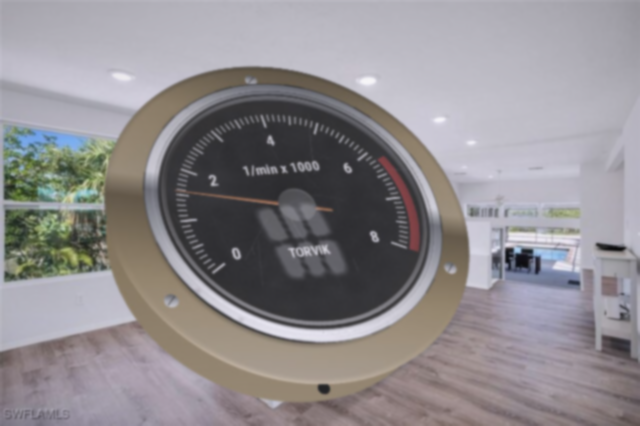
1500rpm
